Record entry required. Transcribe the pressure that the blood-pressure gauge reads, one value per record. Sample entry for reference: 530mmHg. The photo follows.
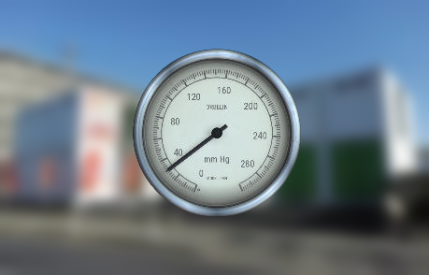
30mmHg
